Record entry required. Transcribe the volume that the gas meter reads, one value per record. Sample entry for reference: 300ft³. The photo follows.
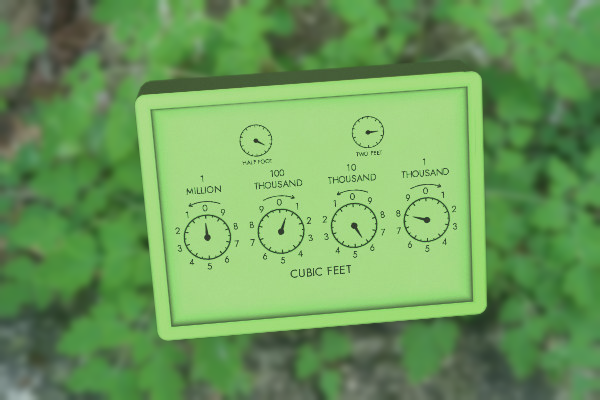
5800ft³
